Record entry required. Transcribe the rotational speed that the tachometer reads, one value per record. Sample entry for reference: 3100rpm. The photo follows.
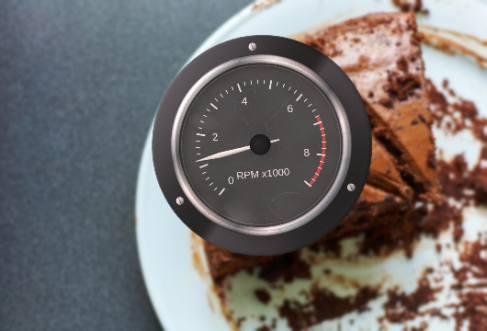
1200rpm
